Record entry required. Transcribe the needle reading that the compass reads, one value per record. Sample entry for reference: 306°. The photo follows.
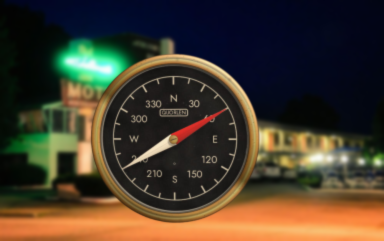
60°
